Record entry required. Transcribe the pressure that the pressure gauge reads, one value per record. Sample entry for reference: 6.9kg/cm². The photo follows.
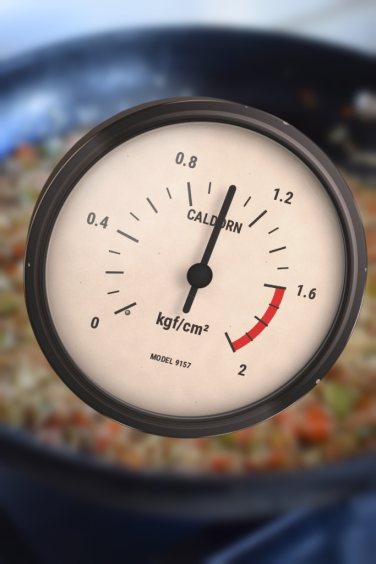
1kg/cm²
